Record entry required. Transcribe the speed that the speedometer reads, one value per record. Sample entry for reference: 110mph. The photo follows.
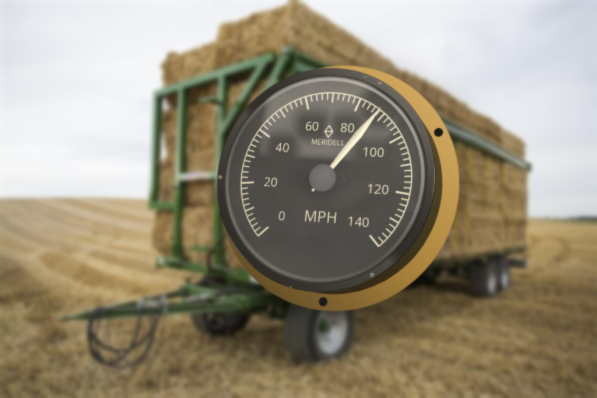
88mph
